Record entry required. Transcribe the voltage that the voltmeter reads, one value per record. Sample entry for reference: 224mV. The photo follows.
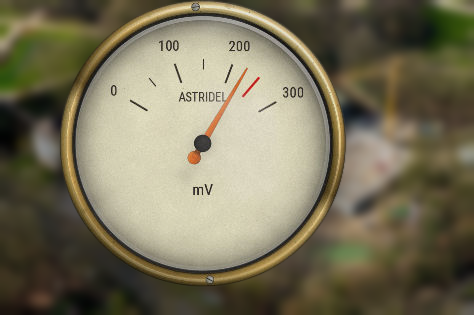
225mV
